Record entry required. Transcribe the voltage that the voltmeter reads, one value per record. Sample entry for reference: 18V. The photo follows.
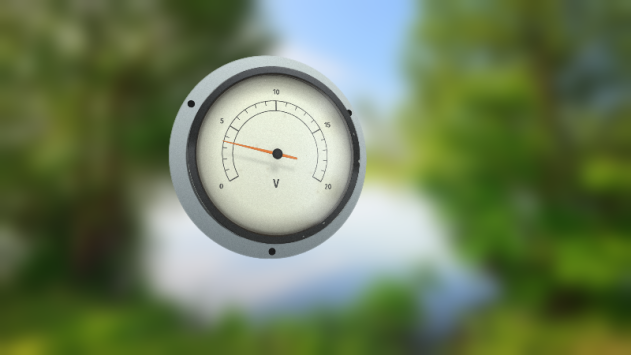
3.5V
